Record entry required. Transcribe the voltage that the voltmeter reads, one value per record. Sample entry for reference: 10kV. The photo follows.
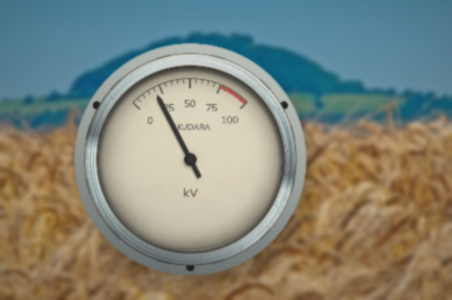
20kV
